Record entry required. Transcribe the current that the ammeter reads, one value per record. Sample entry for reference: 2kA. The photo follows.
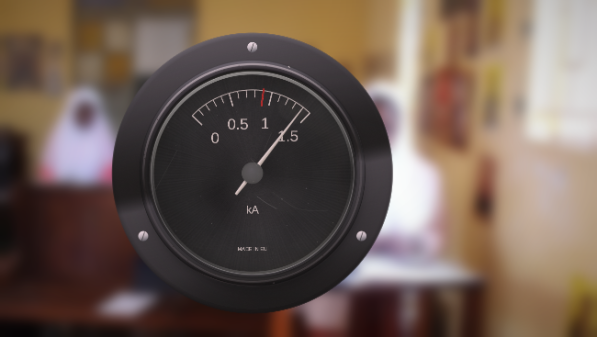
1.4kA
